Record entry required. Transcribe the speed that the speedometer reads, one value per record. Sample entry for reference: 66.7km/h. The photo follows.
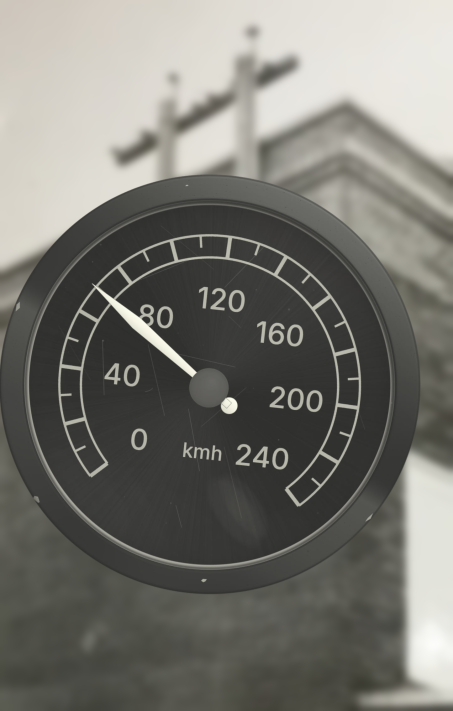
70km/h
